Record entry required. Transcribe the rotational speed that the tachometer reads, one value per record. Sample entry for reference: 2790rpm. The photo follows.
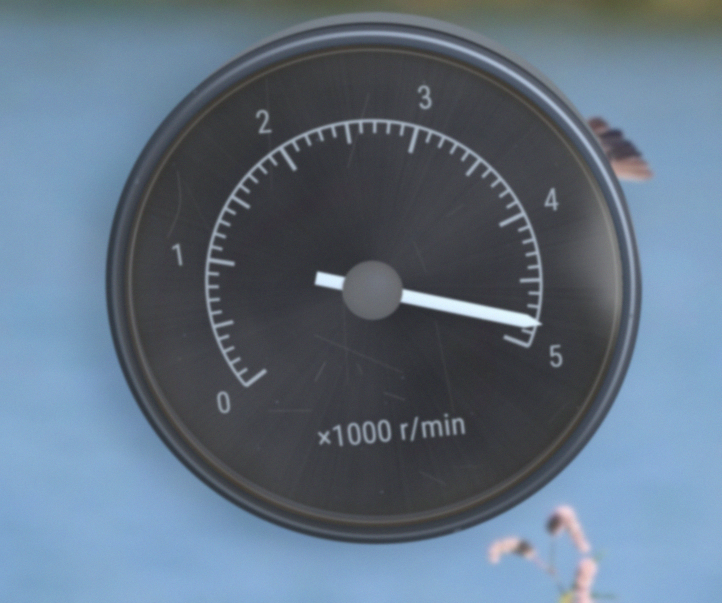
4800rpm
